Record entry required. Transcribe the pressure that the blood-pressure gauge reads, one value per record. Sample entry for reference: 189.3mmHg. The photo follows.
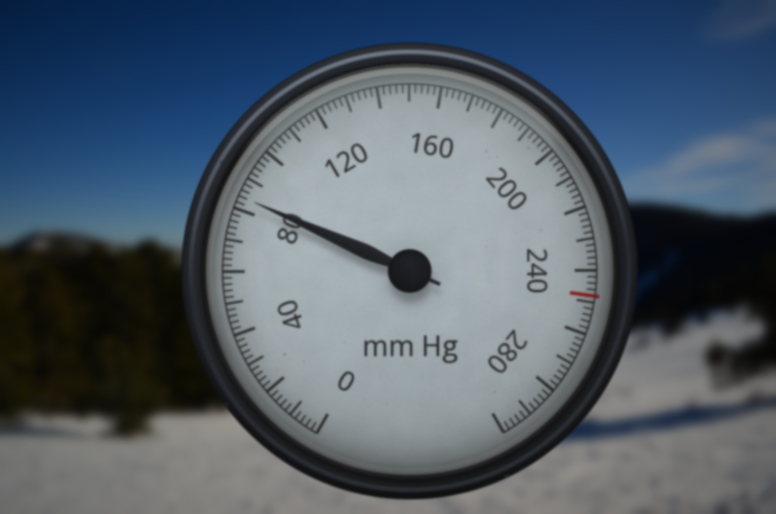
84mmHg
